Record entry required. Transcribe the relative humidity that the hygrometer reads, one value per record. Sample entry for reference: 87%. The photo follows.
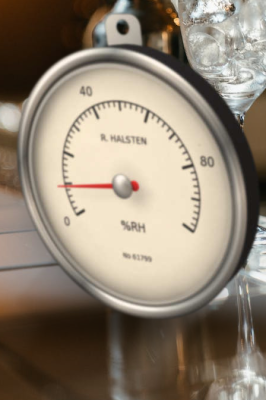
10%
